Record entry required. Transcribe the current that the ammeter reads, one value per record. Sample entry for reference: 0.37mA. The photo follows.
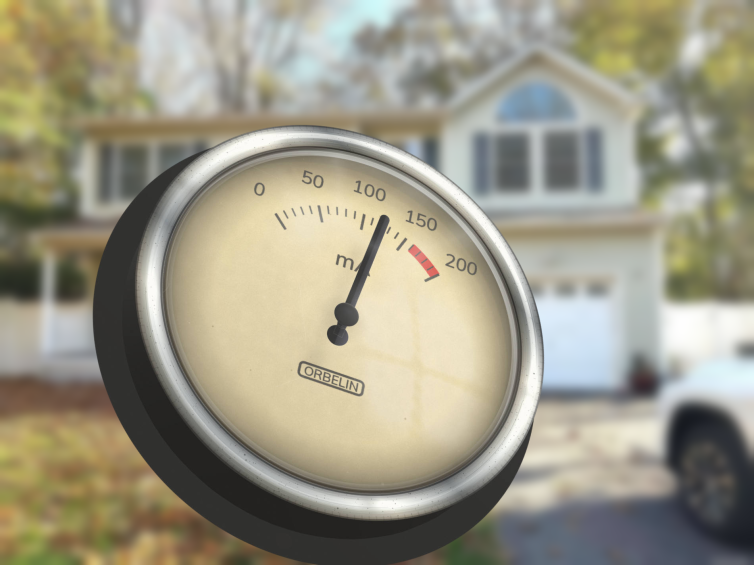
120mA
